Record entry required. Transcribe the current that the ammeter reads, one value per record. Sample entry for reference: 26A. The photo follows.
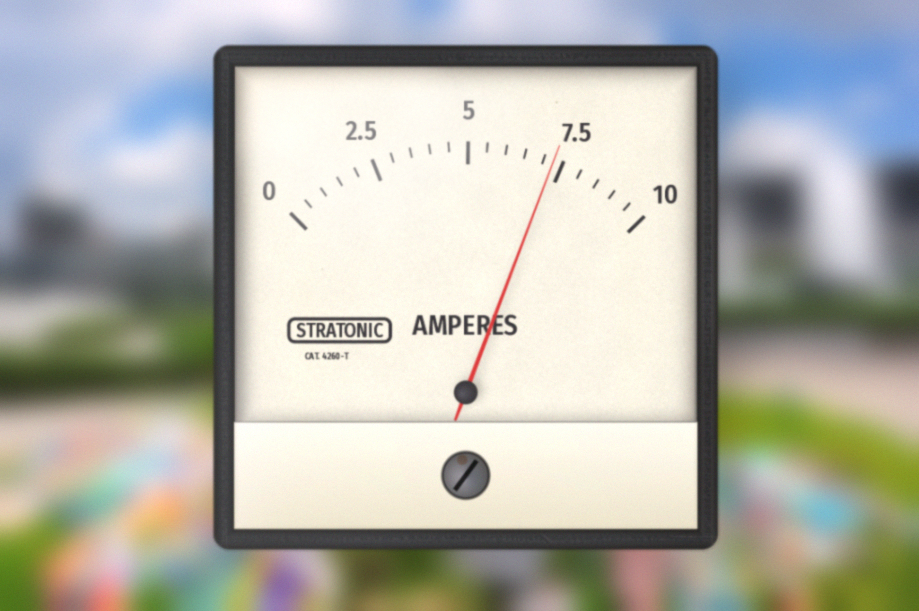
7.25A
